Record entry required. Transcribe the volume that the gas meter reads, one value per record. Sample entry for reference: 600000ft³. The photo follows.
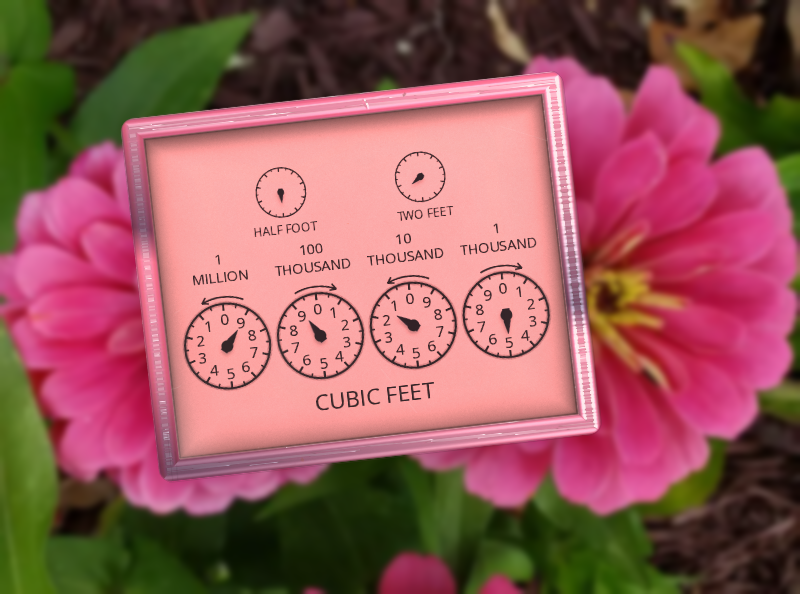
891500ft³
